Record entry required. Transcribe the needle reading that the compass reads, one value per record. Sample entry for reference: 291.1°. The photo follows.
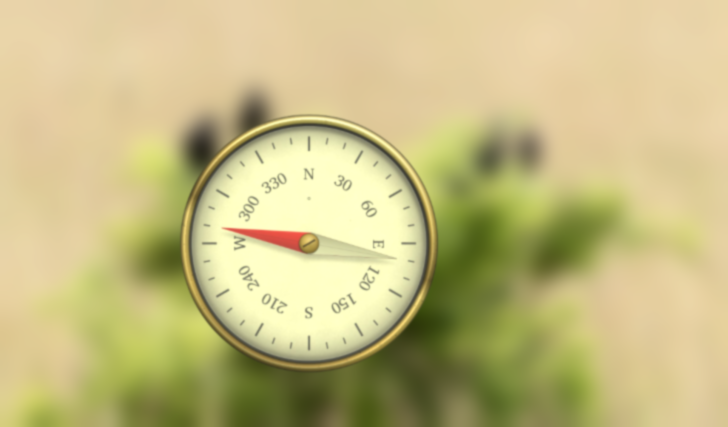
280°
